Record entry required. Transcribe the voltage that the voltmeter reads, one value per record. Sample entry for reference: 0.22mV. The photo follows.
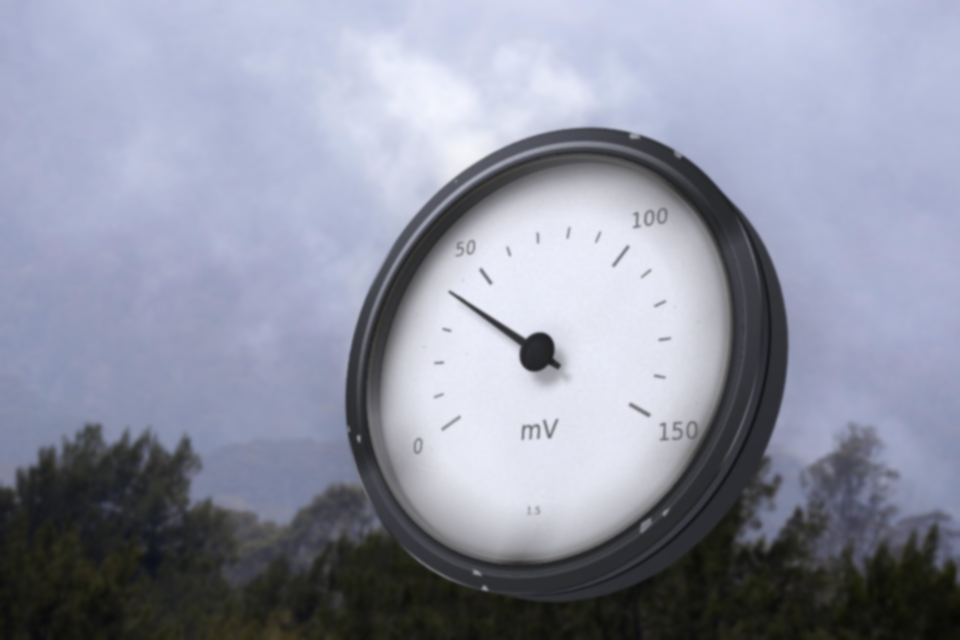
40mV
